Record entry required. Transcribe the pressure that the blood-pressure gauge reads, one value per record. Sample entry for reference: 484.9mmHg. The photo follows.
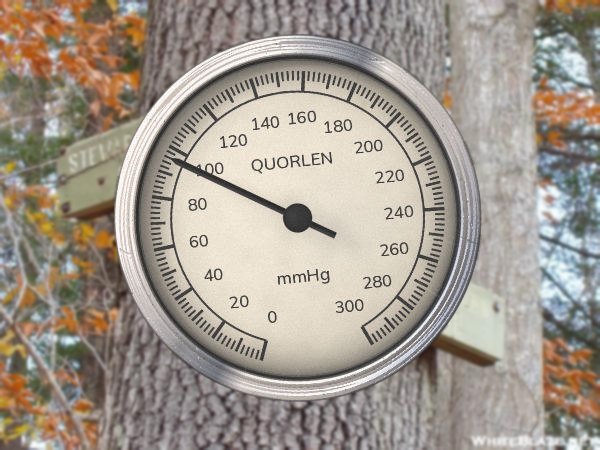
96mmHg
